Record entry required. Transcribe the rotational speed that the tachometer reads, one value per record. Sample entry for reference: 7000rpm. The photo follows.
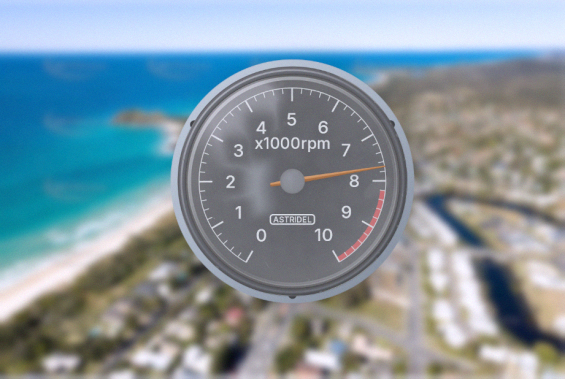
7700rpm
